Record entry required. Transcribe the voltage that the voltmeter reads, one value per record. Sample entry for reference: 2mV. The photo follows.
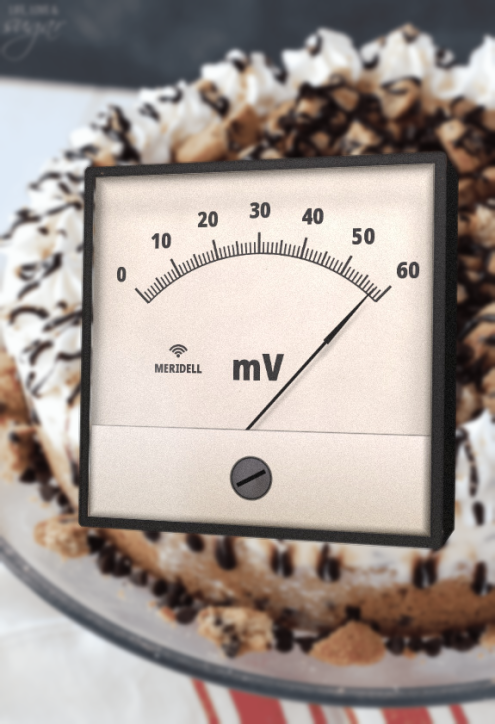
58mV
